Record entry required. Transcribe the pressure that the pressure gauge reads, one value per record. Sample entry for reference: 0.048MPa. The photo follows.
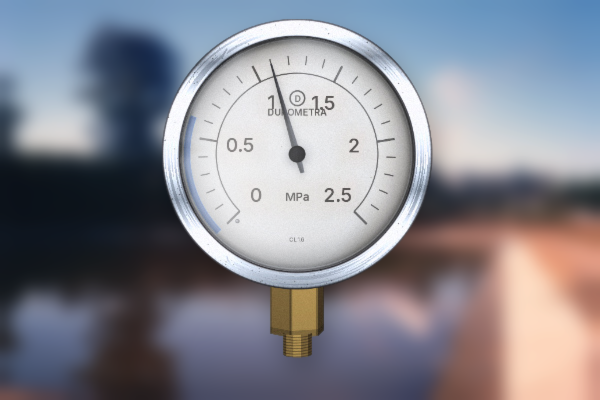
1.1MPa
